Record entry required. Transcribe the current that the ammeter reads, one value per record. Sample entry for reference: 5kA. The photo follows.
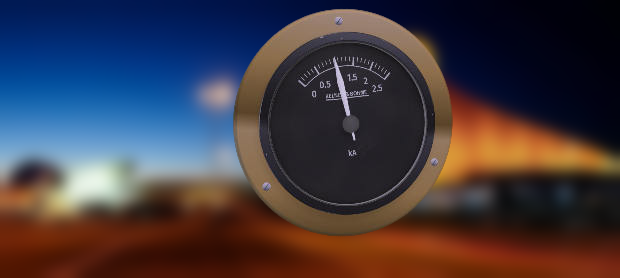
1kA
